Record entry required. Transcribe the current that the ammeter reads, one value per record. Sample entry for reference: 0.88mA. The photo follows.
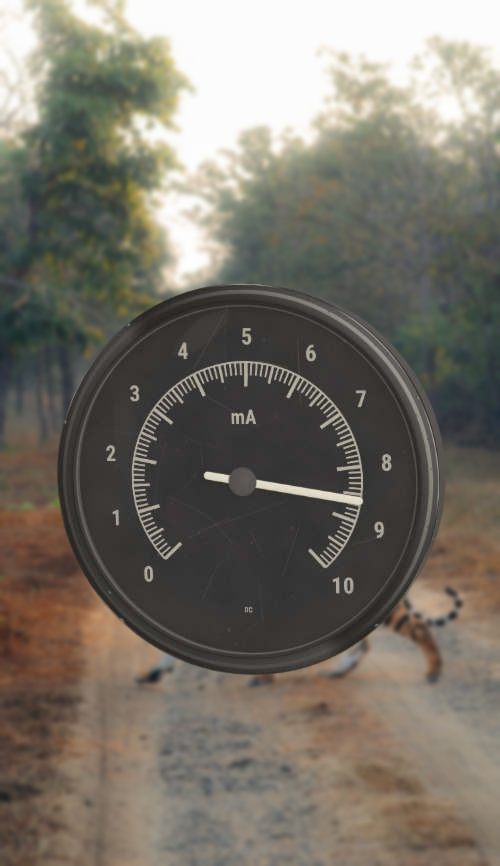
8.6mA
